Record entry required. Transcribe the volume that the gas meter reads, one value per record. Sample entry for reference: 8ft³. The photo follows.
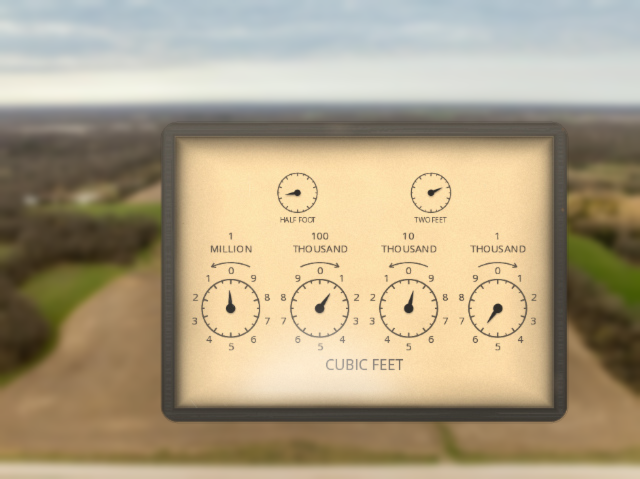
9600ft³
